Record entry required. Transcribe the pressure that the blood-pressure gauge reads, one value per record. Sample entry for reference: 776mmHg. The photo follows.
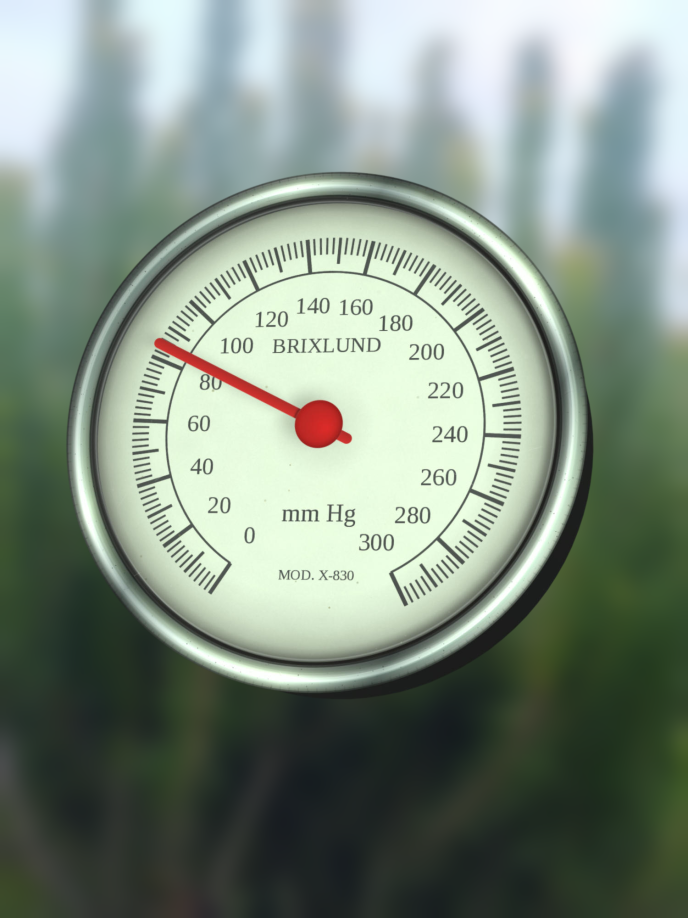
84mmHg
